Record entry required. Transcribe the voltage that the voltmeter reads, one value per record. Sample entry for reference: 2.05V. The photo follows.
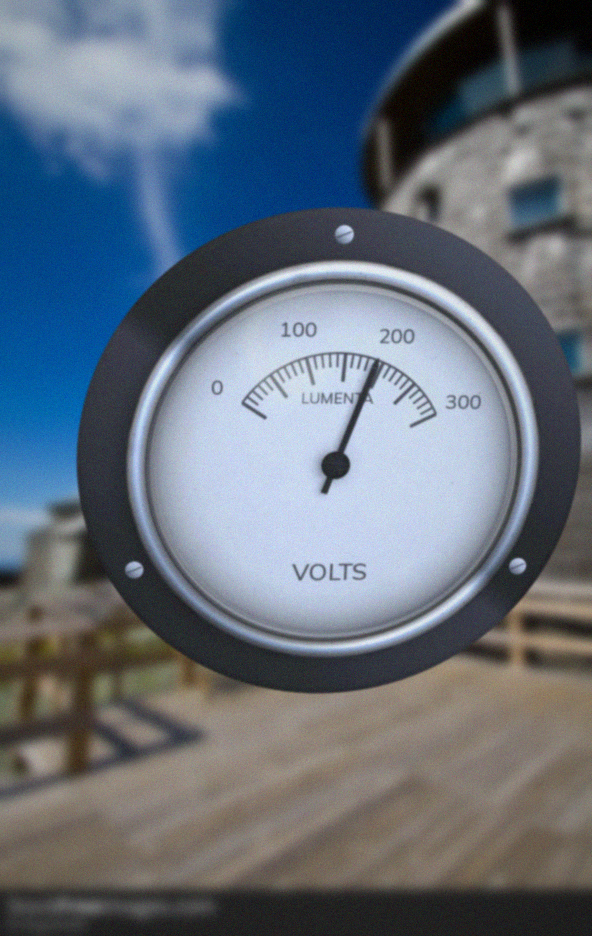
190V
